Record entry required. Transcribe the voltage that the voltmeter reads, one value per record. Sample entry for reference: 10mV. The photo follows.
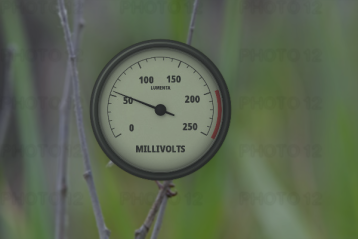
55mV
